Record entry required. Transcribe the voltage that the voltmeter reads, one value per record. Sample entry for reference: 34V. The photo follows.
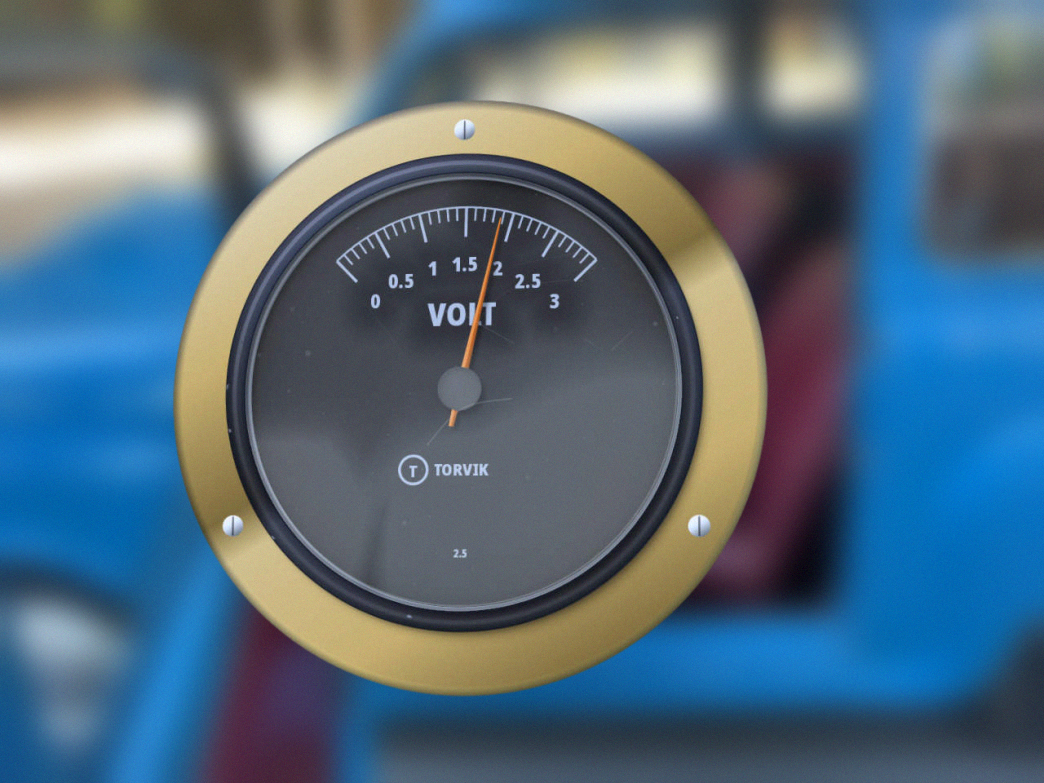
1.9V
